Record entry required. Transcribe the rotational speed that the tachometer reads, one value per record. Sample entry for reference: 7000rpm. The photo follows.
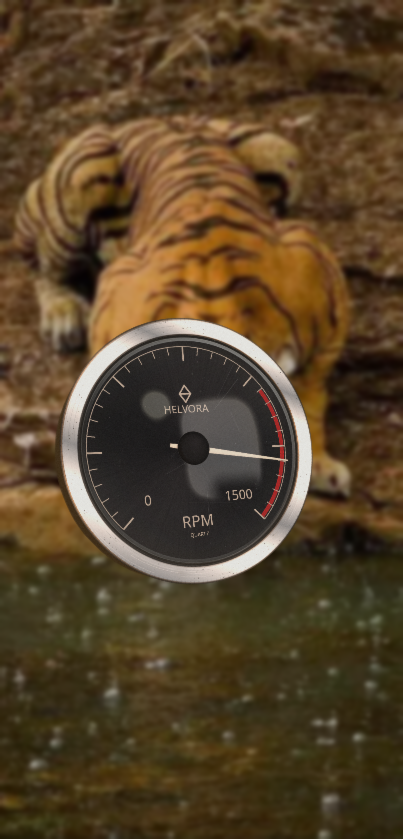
1300rpm
